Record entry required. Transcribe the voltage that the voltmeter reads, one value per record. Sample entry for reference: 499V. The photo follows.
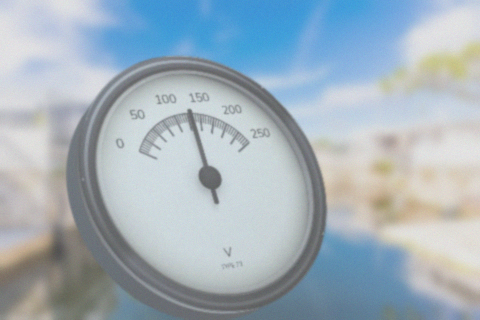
125V
